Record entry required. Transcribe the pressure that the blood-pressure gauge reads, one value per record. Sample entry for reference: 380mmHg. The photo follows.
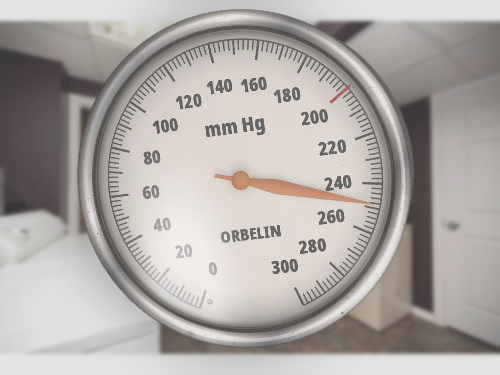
248mmHg
